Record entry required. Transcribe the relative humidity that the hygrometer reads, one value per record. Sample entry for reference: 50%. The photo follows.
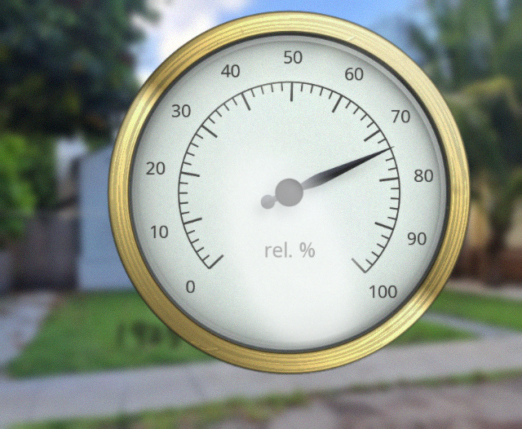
74%
